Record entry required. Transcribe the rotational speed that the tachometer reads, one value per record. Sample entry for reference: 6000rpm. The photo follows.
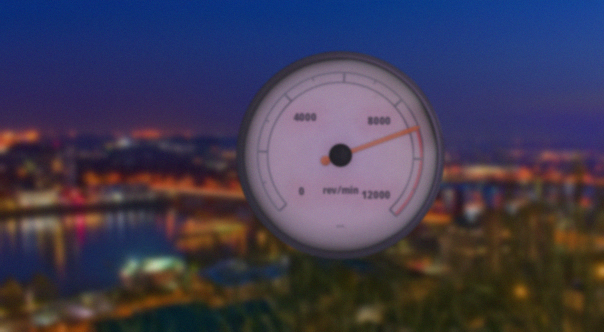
9000rpm
